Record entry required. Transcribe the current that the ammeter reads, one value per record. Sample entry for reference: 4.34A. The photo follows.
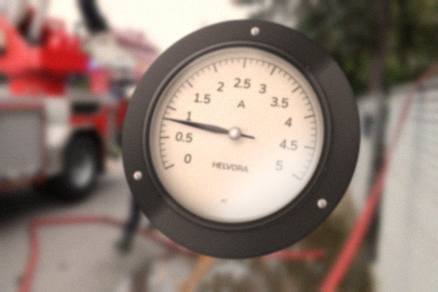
0.8A
